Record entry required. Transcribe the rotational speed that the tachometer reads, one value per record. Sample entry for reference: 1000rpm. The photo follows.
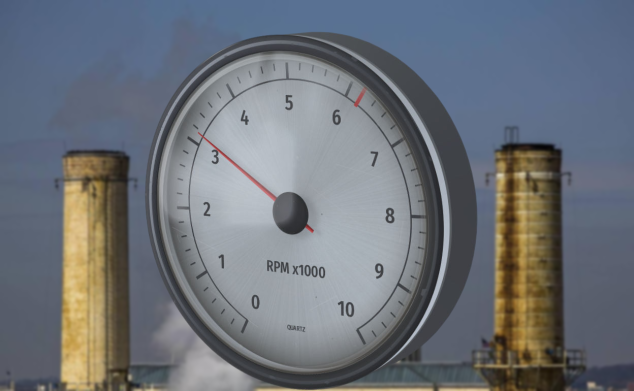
3200rpm
